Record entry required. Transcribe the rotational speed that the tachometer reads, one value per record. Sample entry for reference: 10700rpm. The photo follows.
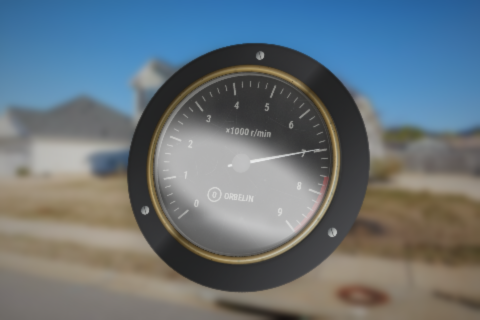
7000rpm
